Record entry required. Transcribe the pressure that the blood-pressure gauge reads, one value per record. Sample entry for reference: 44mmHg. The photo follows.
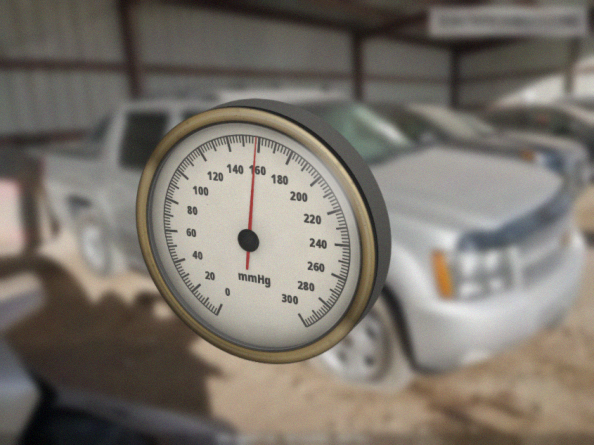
160mmHg
